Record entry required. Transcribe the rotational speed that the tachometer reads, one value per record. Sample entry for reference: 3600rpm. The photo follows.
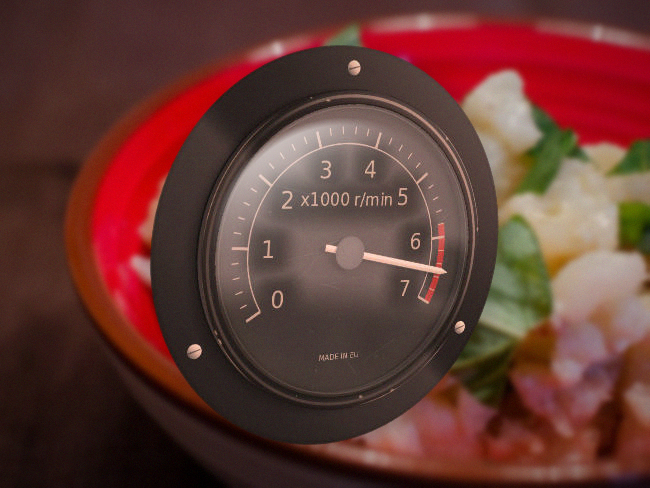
6500rpm
